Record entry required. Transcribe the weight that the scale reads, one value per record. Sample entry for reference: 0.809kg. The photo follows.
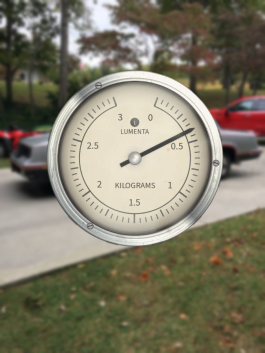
0.4kg
